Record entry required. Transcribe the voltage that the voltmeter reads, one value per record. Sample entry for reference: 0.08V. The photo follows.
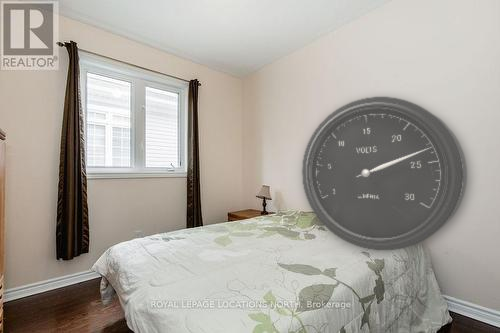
23.5V
